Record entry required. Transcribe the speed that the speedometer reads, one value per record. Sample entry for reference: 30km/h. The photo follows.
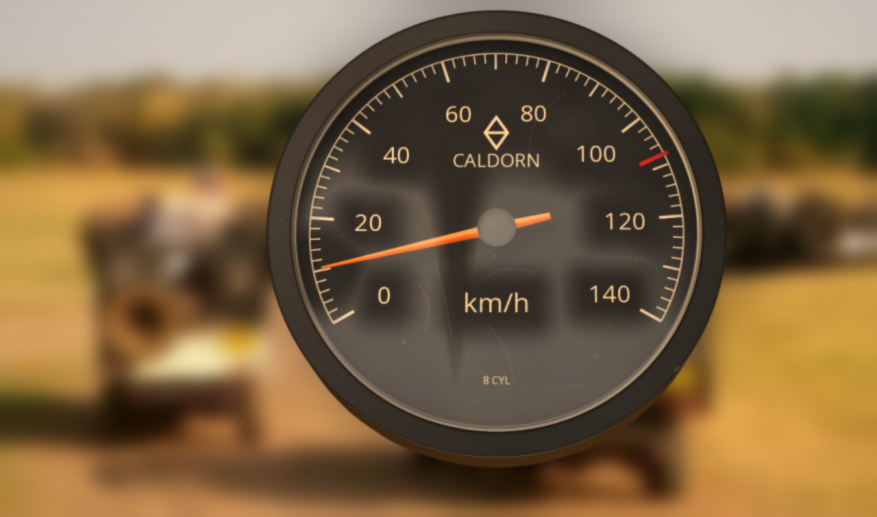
10km/h
